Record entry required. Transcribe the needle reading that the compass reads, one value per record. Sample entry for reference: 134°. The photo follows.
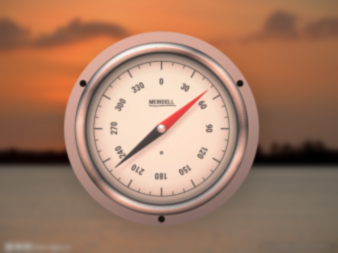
50°
